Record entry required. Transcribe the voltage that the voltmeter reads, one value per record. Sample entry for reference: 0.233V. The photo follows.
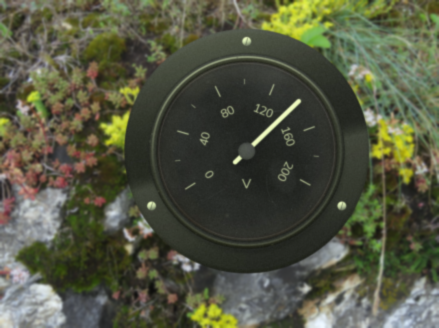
140V
